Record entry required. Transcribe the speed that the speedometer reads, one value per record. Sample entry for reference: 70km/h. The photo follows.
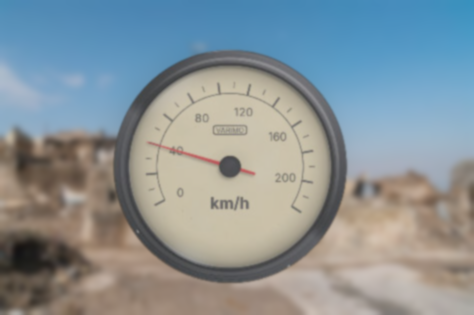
40km/h
